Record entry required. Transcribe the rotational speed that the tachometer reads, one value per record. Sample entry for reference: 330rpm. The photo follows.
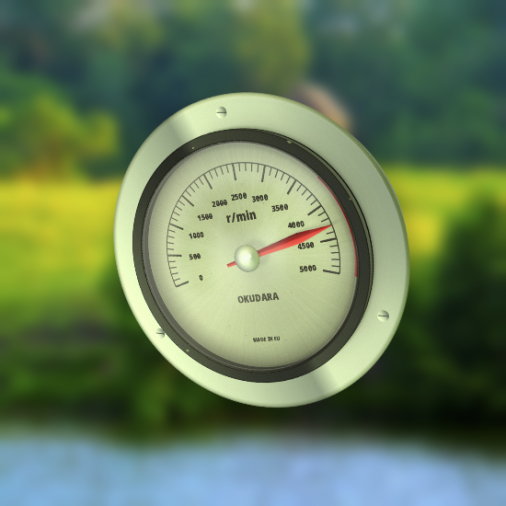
4300rpm
